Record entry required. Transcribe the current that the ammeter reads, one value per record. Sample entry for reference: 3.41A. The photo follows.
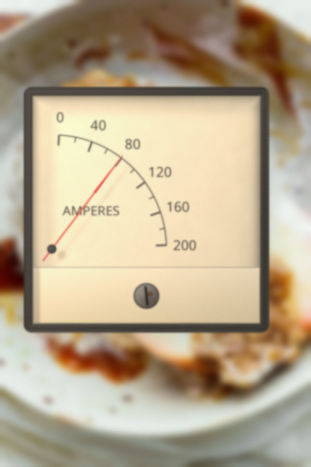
80A
